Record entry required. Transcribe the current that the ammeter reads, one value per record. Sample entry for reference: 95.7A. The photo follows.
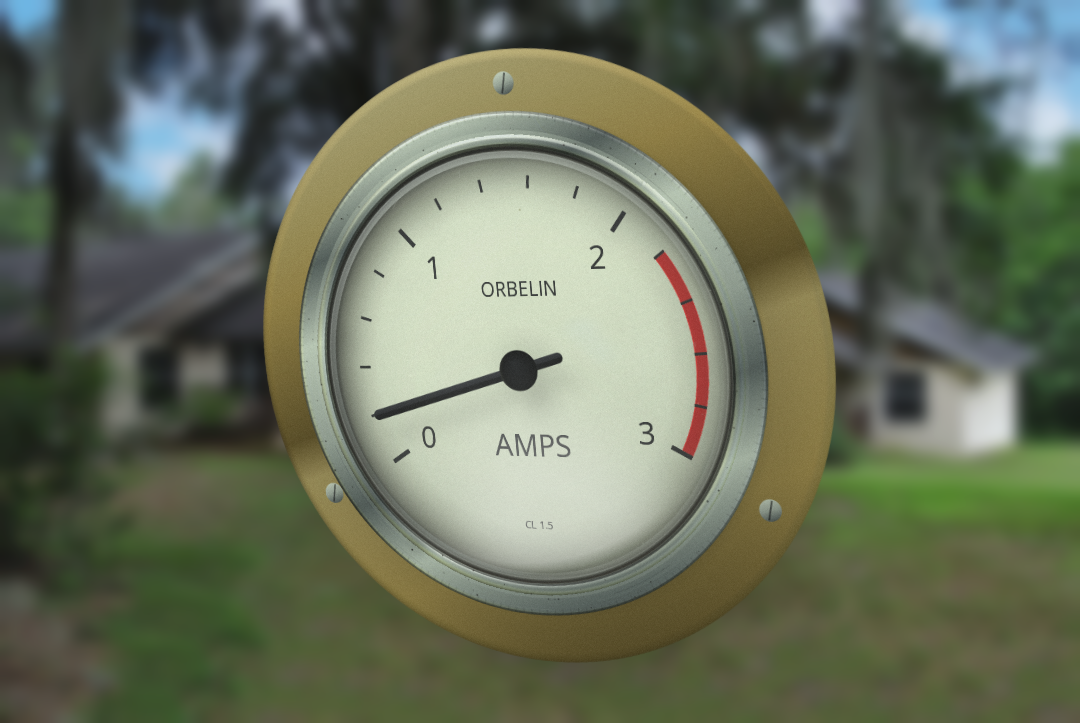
0.2A
